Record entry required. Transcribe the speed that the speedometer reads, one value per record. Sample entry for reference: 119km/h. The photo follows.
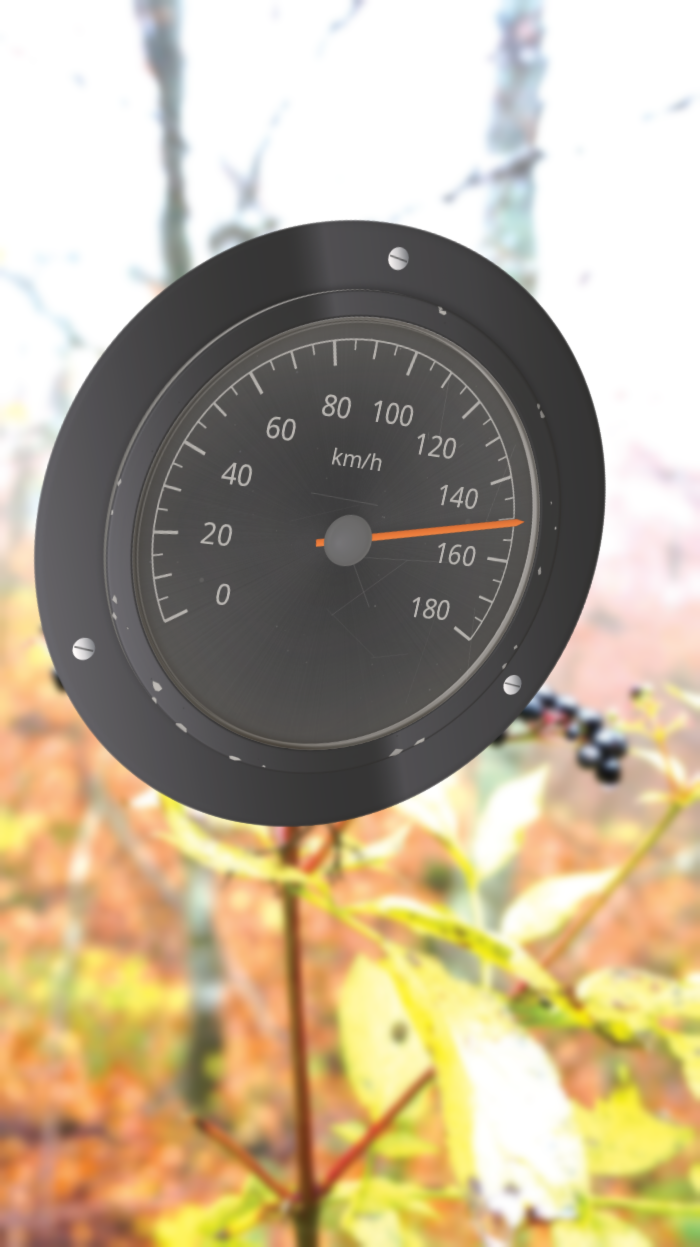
150km/h
